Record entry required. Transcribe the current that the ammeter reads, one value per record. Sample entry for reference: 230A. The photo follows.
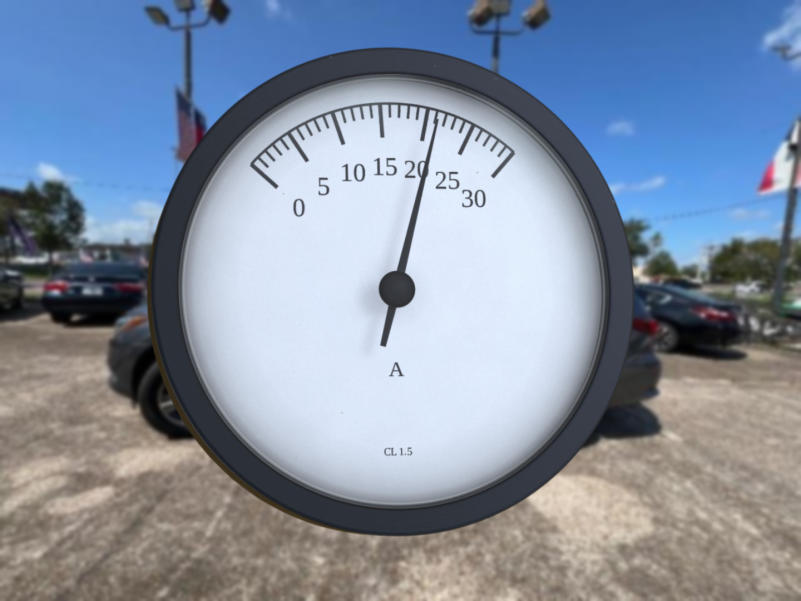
21A
